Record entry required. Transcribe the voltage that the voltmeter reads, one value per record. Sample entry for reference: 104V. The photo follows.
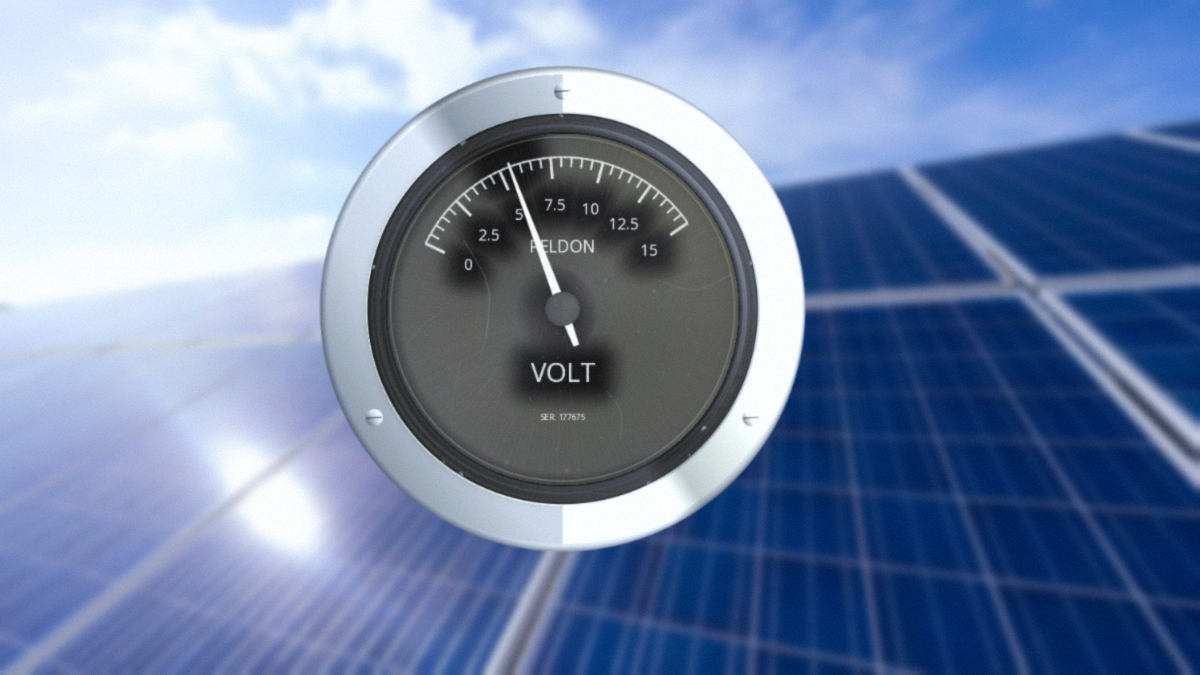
5.5V
